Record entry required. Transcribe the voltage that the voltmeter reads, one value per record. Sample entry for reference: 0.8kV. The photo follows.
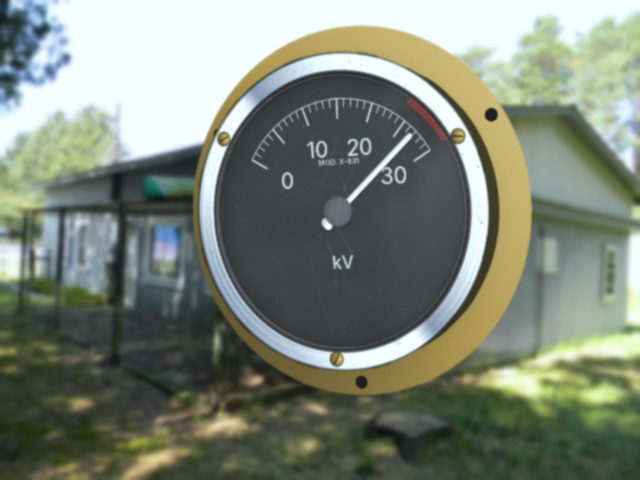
27kV
